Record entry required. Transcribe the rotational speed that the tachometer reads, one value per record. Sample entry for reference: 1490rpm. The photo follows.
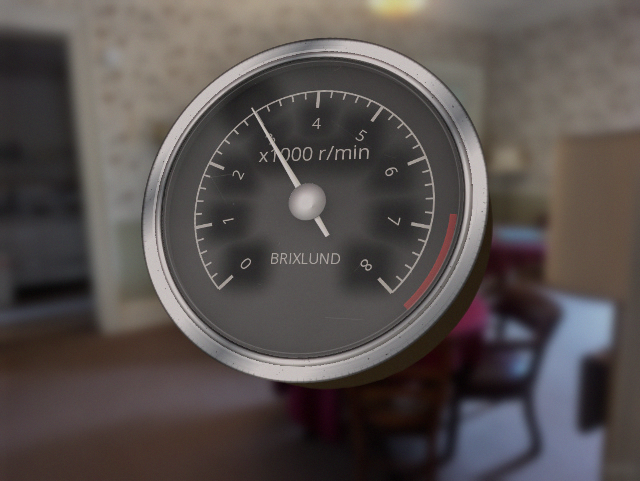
3000rpm
